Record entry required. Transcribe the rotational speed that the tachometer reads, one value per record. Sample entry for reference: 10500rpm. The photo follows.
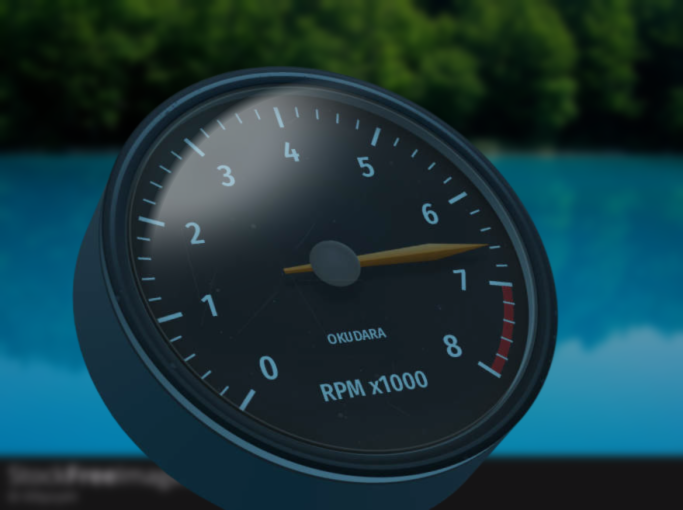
6600rpm
